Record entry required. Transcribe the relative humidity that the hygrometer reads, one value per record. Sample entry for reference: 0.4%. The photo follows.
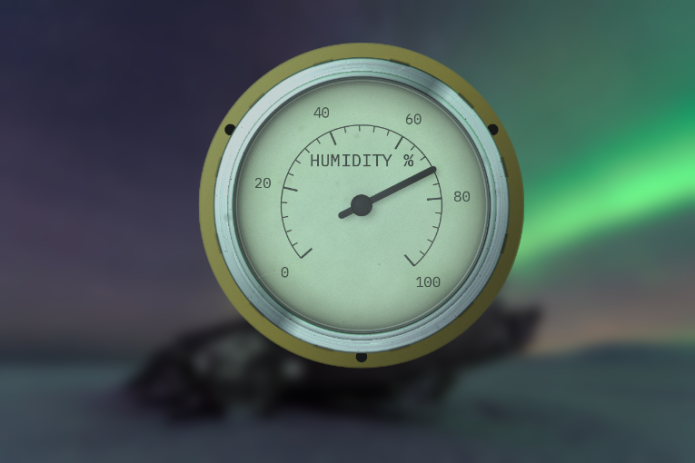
72%
